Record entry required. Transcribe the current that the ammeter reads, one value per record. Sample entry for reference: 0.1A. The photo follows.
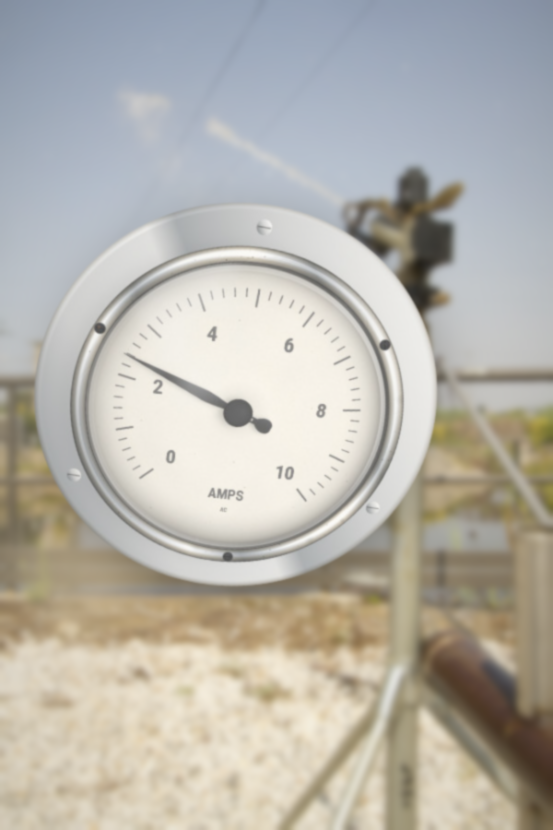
2.4A
